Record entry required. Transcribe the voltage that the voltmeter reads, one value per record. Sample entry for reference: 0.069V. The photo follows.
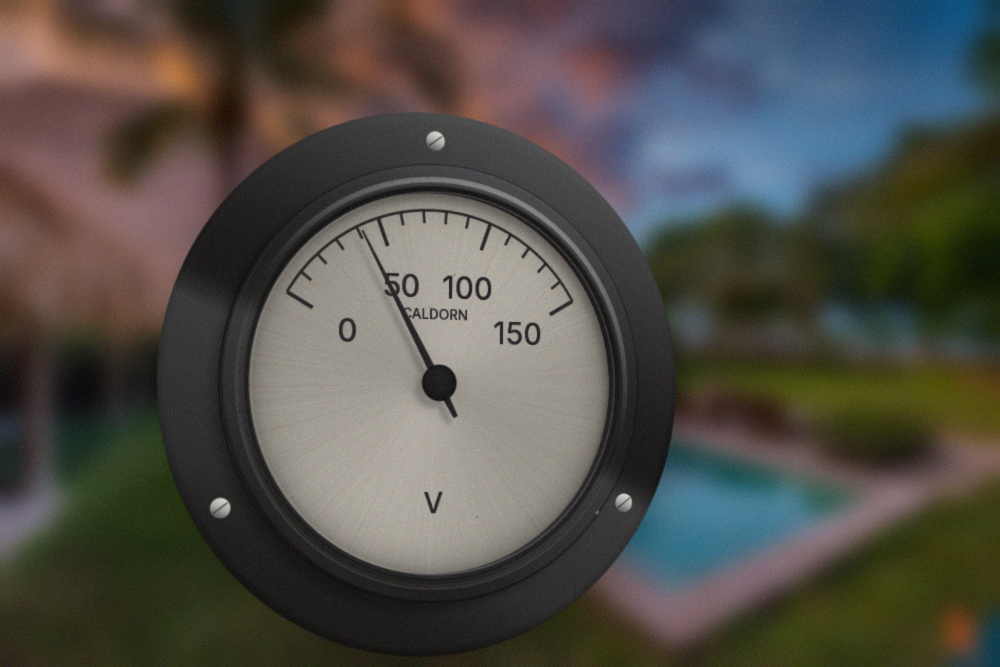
40V
